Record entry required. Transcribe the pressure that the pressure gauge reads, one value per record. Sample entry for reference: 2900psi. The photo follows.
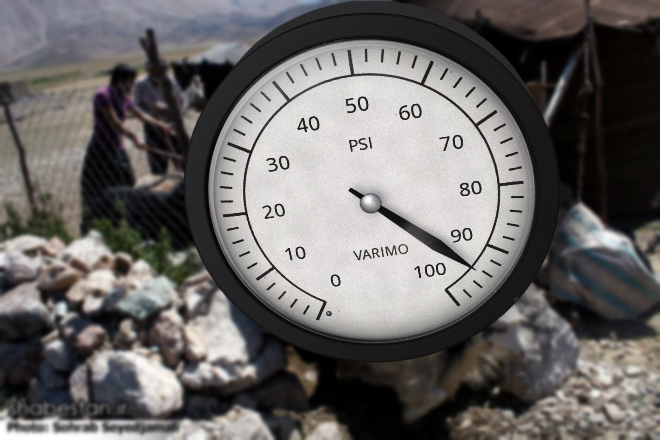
94psi
